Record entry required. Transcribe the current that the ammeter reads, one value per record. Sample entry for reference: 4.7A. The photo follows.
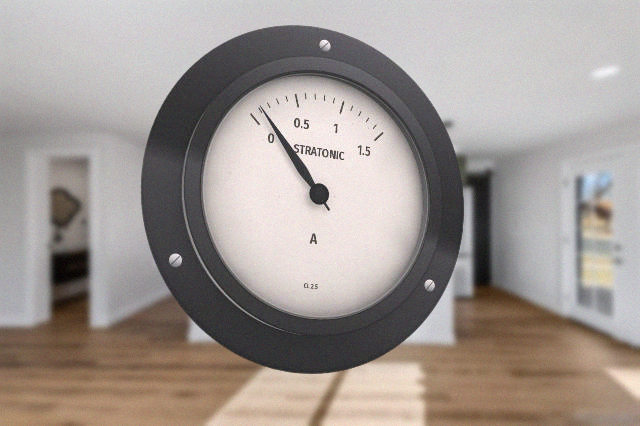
0.1A
